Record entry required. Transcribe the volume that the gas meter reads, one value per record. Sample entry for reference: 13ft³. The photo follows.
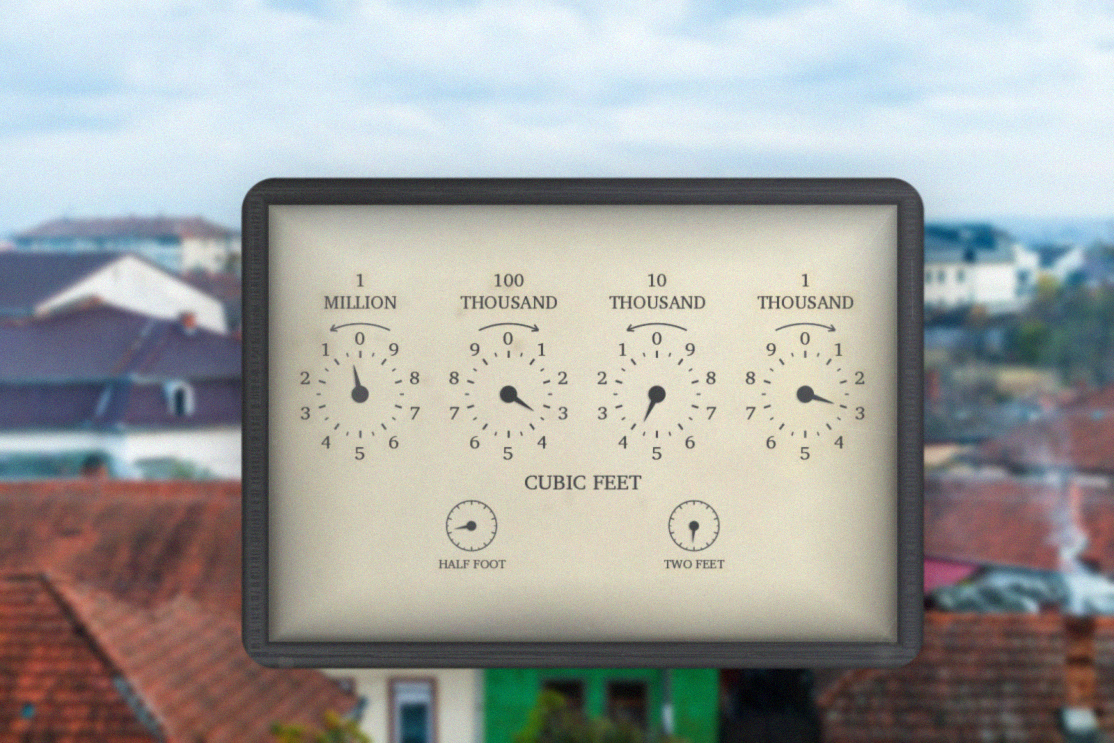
34300ft³
